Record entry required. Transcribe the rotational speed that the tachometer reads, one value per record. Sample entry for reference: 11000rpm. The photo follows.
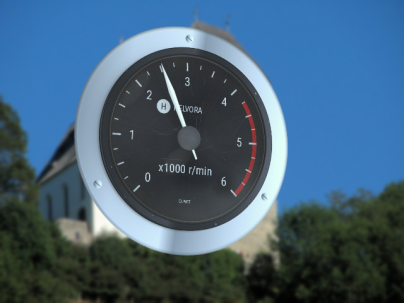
2500rpm
